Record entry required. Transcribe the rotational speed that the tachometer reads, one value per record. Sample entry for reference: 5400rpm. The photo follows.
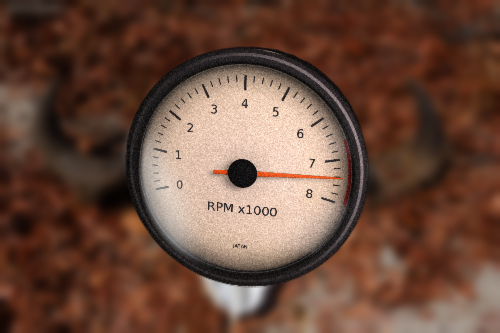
7400rpm
